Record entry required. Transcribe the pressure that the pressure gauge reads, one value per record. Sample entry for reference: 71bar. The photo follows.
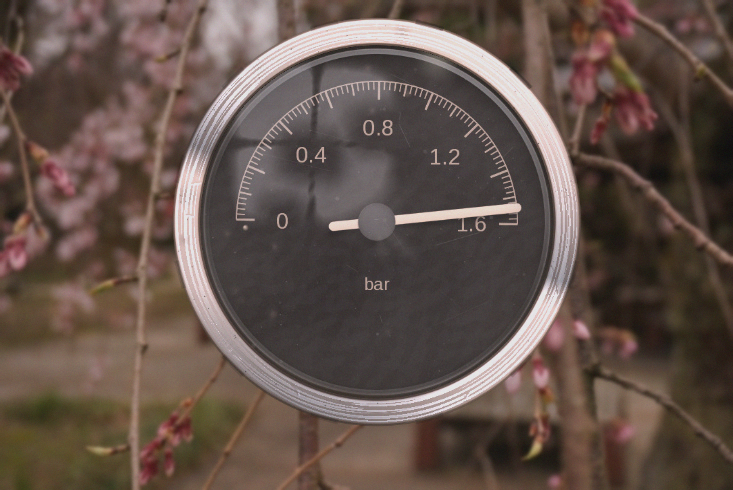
1.54bar
